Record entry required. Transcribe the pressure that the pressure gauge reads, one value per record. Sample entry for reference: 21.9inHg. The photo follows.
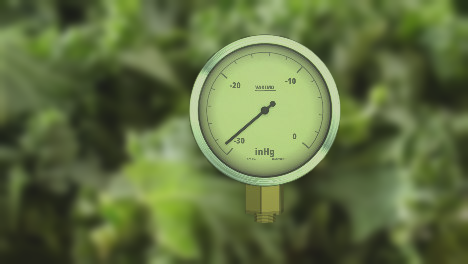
-29inHg
